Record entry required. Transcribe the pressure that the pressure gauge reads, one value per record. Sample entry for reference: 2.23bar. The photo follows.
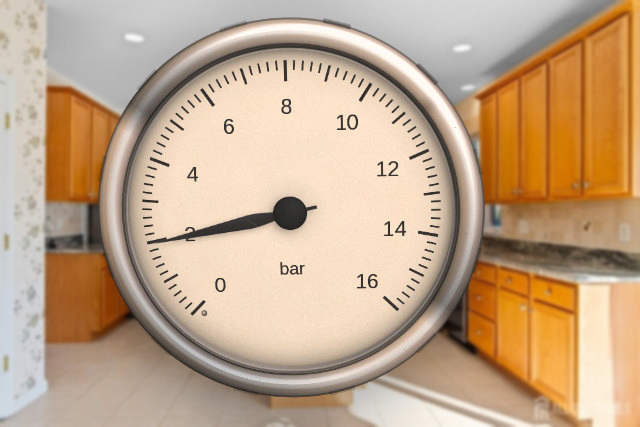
2bar
